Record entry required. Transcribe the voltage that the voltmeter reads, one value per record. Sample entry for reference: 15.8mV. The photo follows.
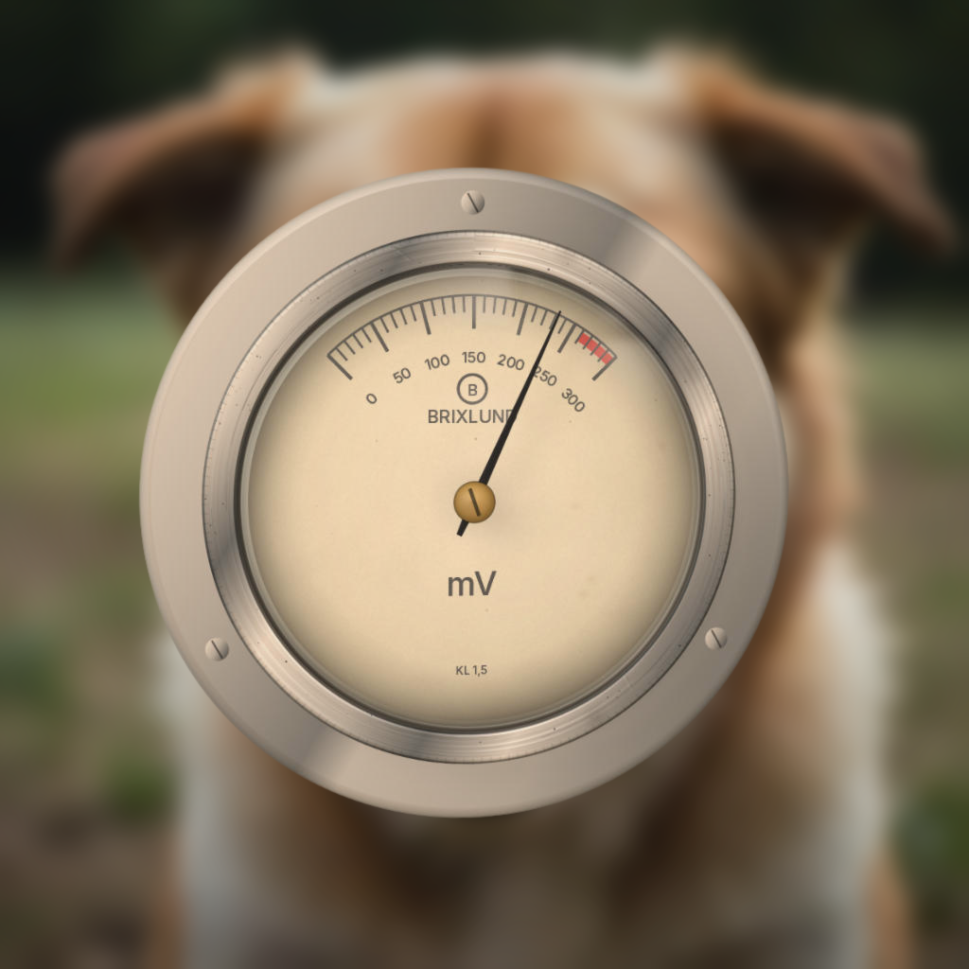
230mV
